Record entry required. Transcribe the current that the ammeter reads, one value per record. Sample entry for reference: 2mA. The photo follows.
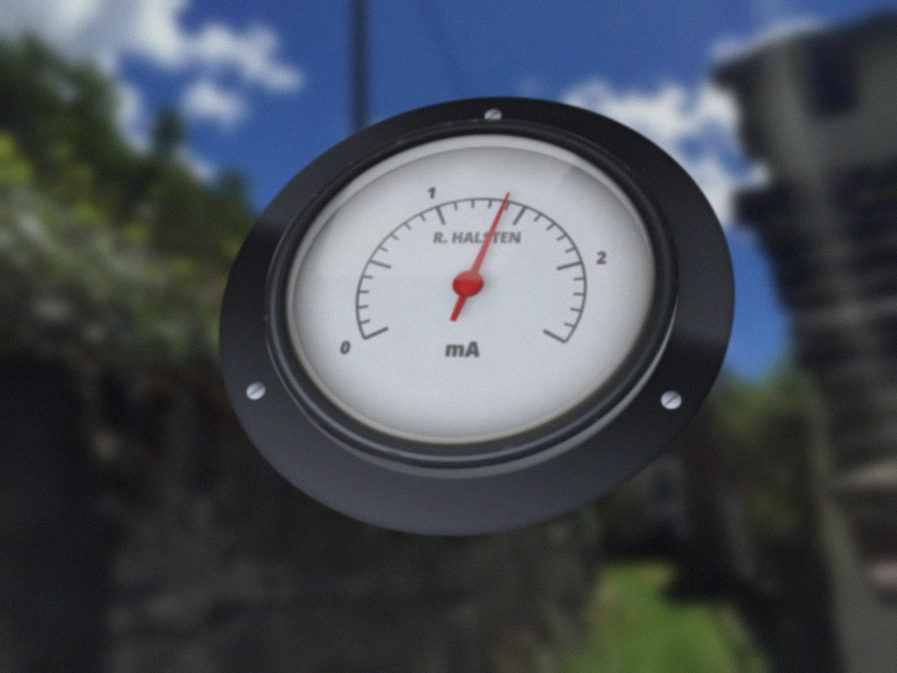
1.4mA
